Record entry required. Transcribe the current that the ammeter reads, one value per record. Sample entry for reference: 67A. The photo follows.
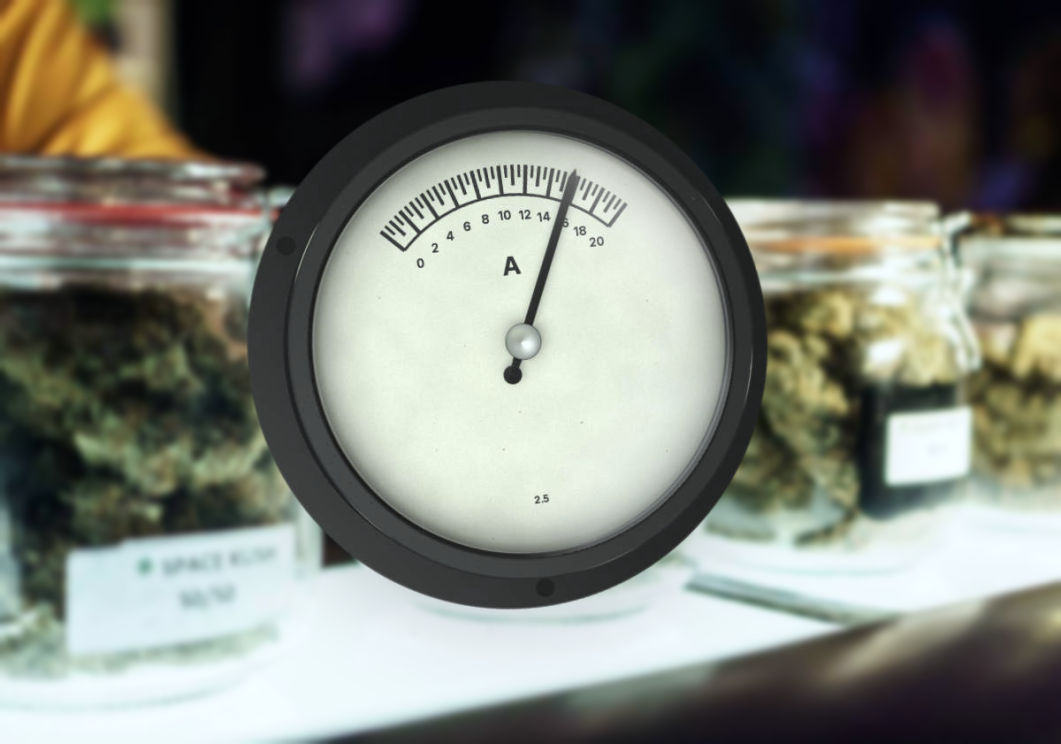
15.5A
